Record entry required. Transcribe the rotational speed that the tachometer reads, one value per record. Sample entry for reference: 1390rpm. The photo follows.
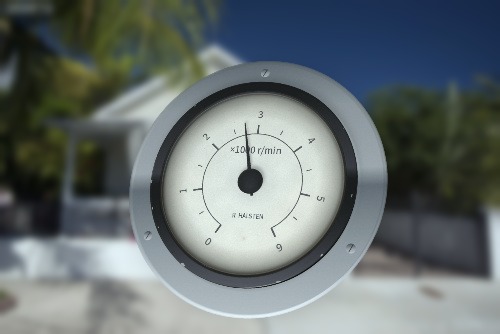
2750rpm
